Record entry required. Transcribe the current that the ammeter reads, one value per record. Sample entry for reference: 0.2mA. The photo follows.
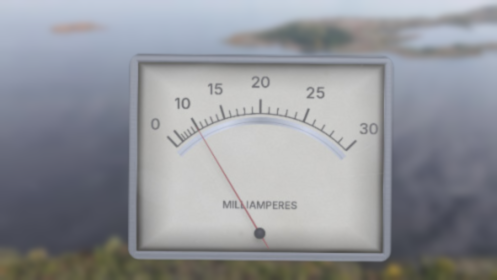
10mA
